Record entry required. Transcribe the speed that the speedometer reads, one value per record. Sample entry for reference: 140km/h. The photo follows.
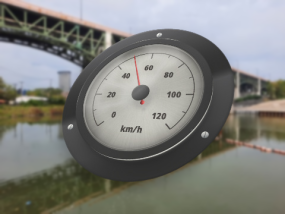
50km/h
